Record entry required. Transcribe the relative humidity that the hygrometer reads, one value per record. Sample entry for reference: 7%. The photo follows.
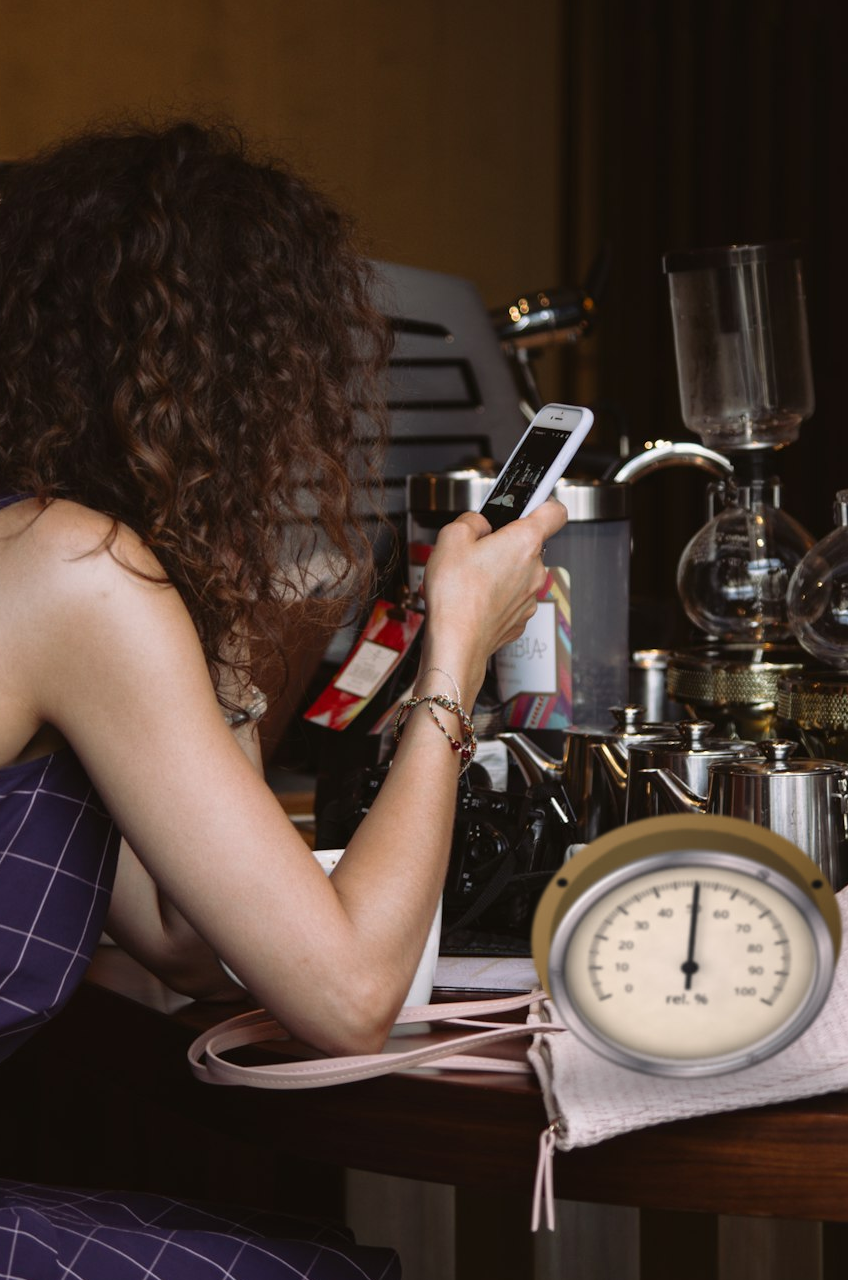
50%
